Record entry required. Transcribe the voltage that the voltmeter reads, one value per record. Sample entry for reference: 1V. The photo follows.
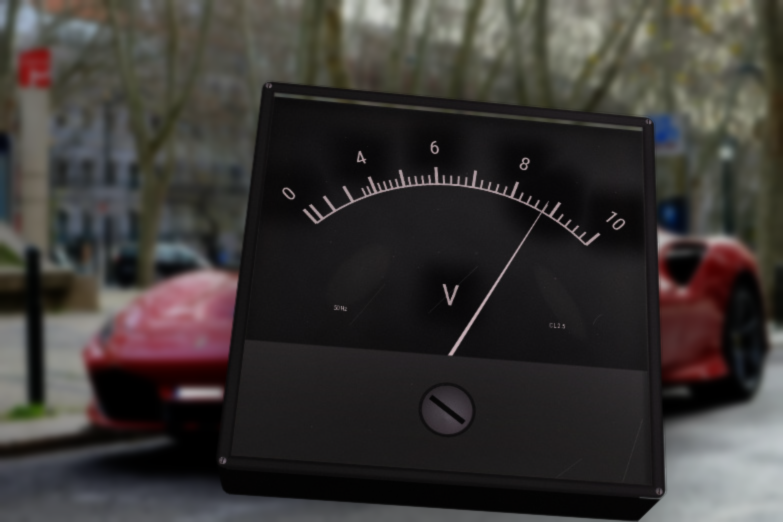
8.8V
